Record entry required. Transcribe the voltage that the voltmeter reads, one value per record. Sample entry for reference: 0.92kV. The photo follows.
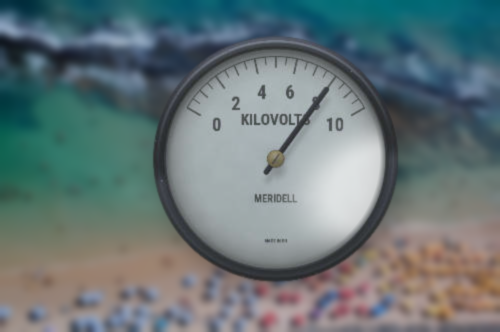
8kV
